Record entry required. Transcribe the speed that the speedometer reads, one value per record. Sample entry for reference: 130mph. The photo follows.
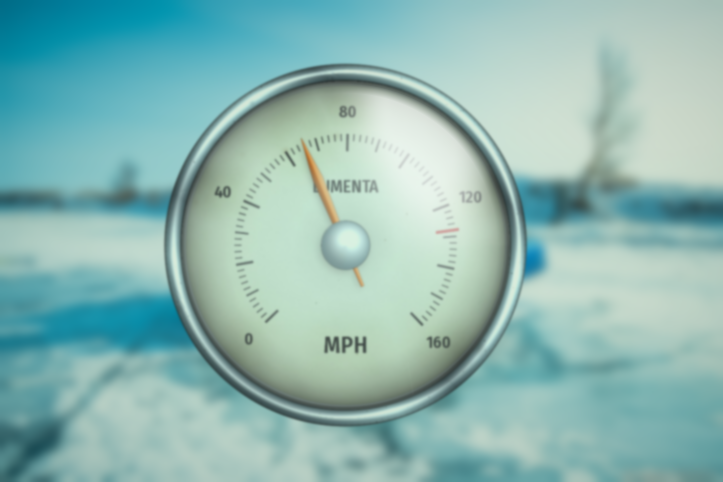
66mph
